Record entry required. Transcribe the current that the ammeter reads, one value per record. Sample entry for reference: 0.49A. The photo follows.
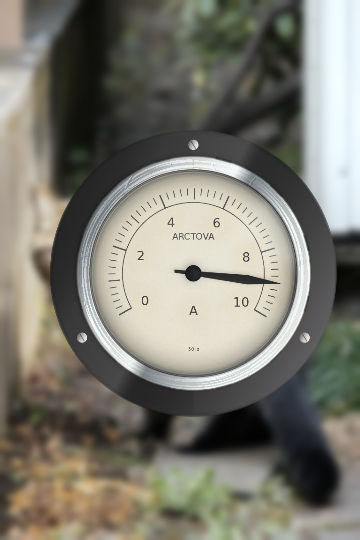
9A
